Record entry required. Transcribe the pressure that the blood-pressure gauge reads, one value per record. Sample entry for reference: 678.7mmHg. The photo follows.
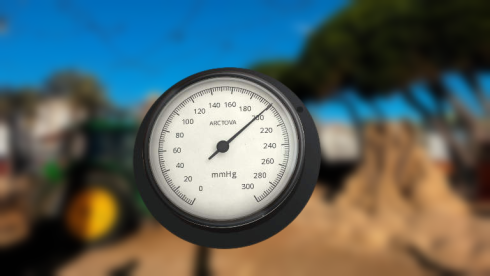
200mmHg
